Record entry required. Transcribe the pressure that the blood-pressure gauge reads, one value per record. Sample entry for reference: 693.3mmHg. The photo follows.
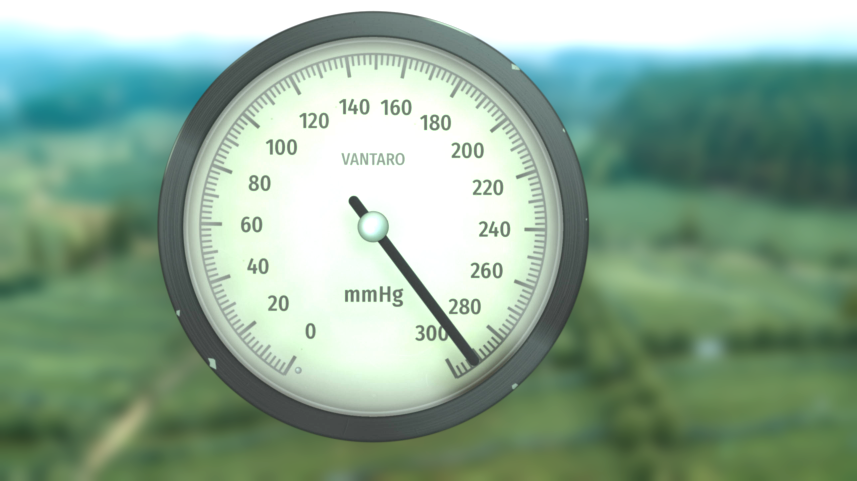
292mmHg
